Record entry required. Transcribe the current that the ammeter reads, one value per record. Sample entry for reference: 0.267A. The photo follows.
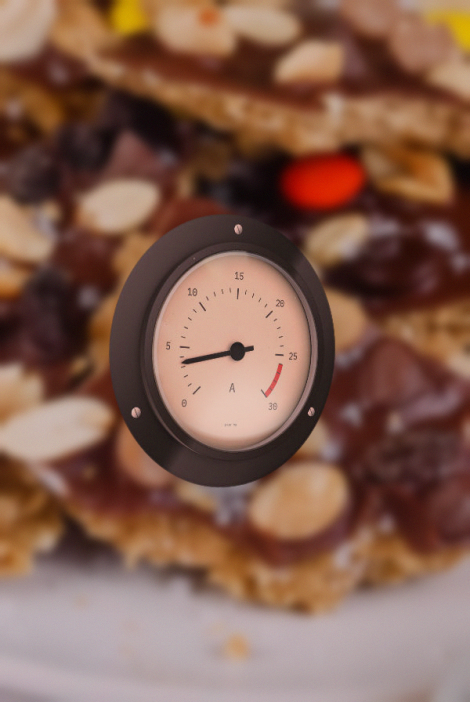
3.5A
